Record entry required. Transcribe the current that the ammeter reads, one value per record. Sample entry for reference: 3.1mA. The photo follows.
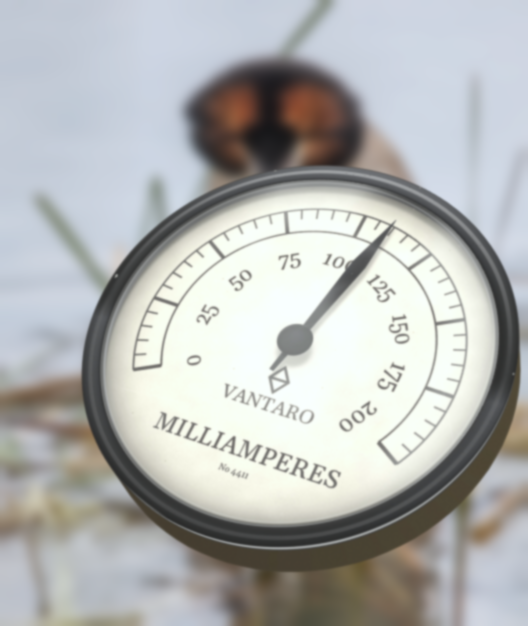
110mA
